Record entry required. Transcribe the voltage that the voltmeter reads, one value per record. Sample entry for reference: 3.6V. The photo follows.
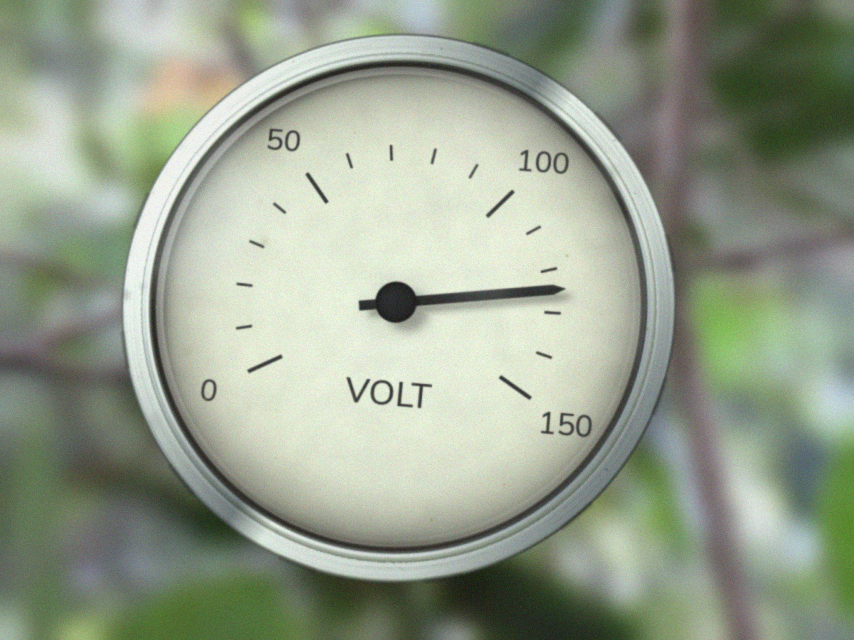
125V
